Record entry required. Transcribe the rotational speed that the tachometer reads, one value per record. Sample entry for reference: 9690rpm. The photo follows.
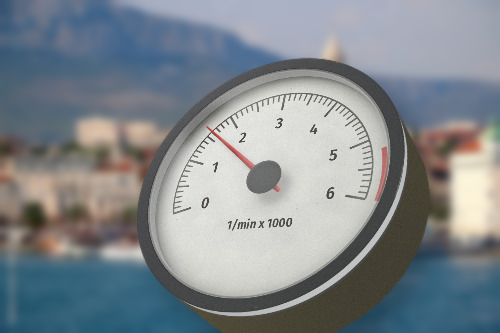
1600rpm
